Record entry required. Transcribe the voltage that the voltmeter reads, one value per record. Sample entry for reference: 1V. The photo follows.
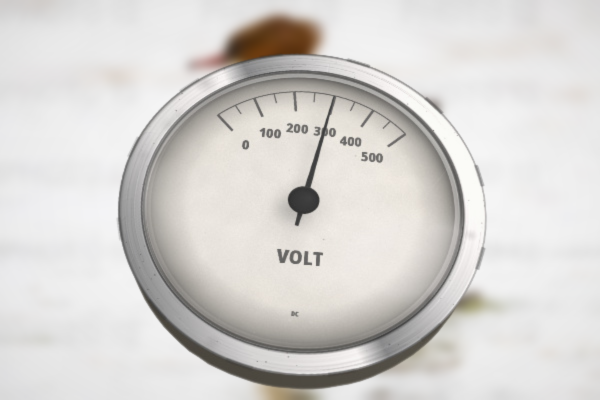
300V
